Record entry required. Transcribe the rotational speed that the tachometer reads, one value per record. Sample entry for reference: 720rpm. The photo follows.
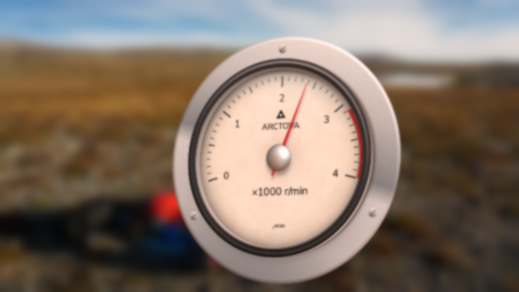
2400rpm
